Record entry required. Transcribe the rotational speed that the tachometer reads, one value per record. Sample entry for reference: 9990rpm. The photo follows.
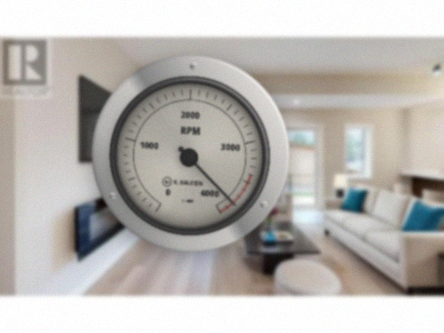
3800rpm
